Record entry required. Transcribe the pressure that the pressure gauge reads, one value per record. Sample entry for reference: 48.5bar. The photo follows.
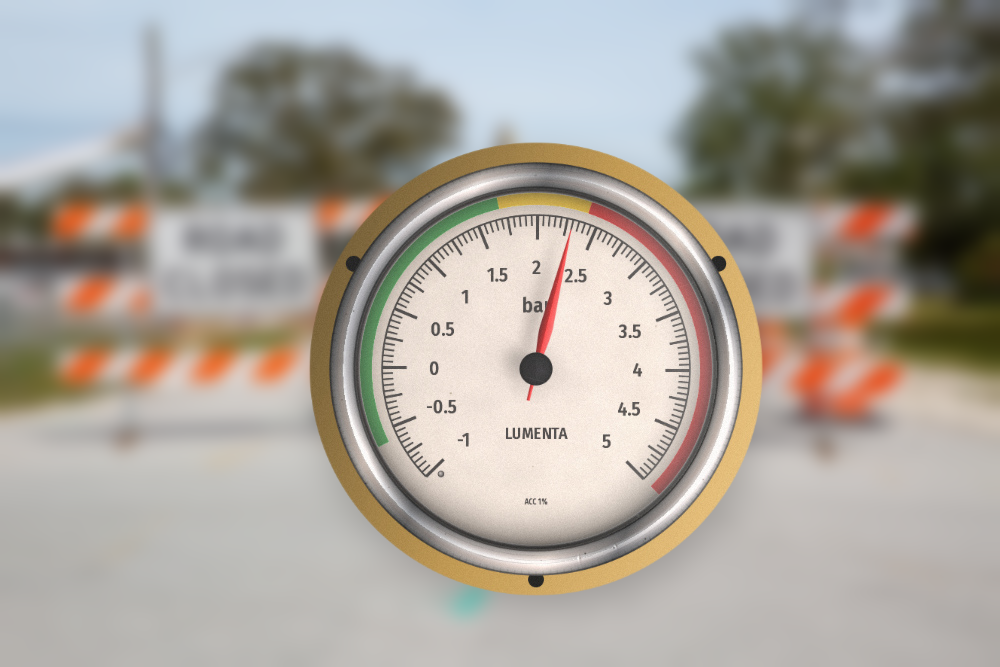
2.3bar
